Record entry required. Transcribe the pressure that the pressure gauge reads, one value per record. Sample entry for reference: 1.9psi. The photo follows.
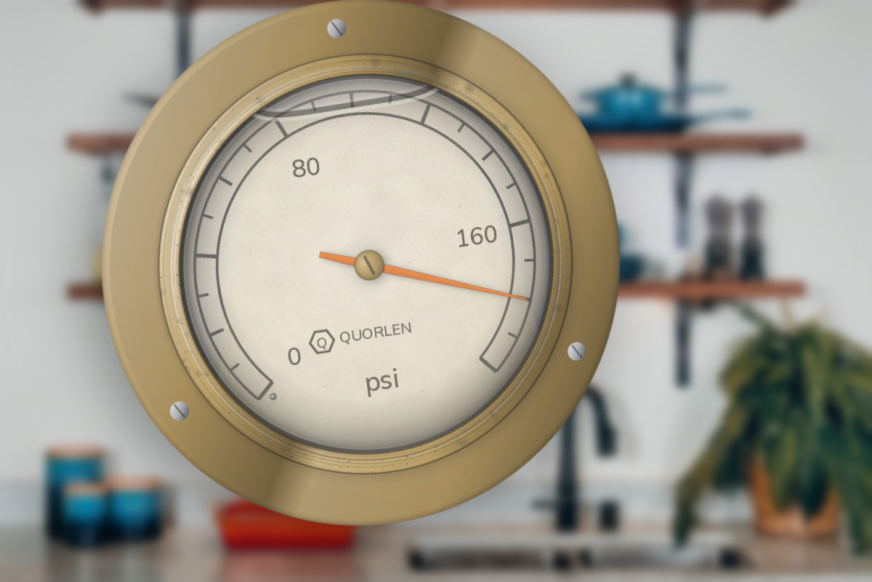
180psi
